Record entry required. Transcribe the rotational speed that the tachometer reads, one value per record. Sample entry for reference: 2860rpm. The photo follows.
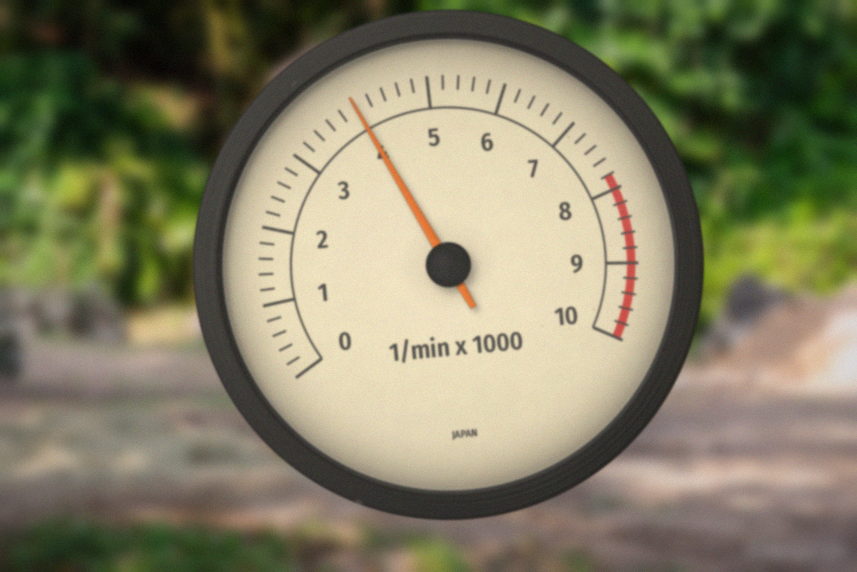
4000rpm
